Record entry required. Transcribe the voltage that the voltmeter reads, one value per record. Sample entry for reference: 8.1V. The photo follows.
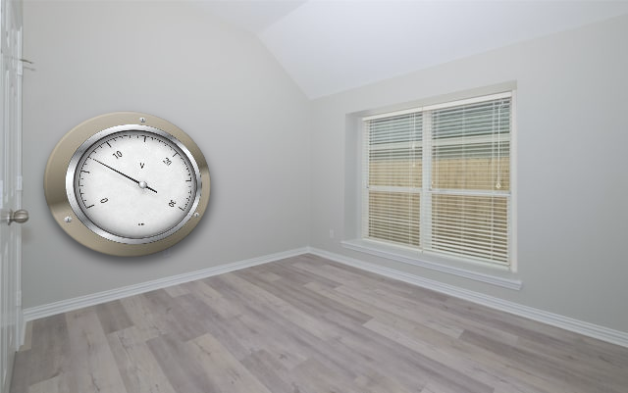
7V
